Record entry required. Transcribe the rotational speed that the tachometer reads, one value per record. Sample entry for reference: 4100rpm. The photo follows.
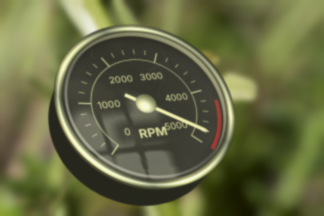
4800rpm
